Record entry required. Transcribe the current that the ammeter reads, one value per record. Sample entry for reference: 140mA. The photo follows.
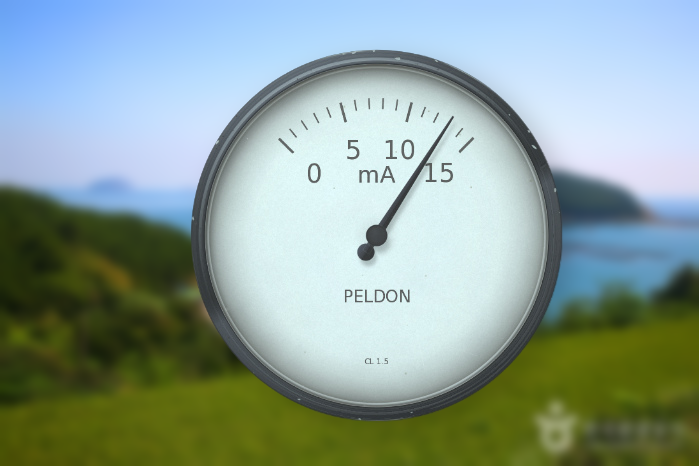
13mA
